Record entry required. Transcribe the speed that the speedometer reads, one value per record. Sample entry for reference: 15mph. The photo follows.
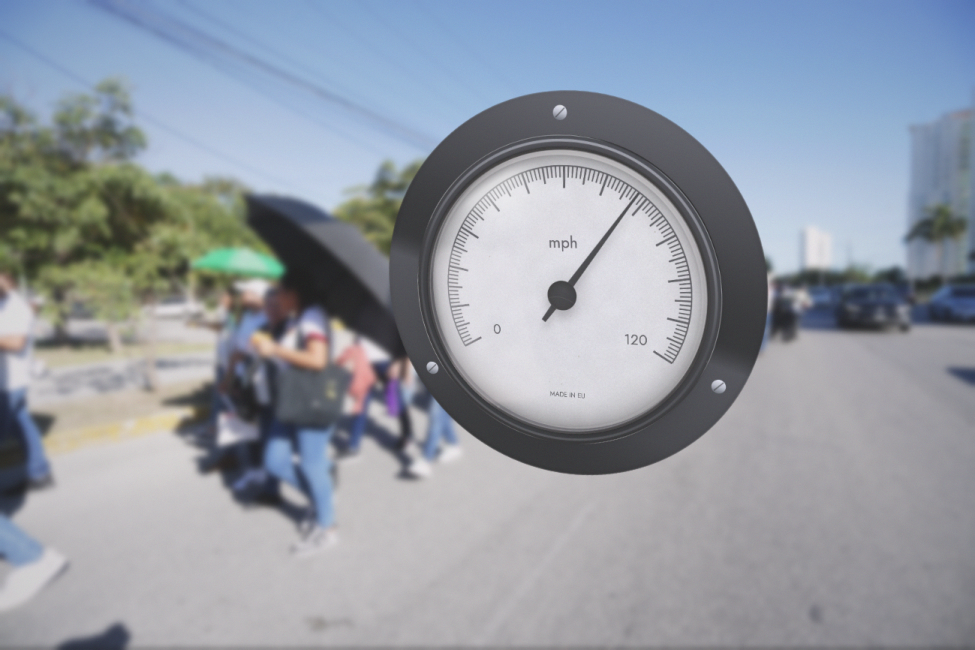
78mph
